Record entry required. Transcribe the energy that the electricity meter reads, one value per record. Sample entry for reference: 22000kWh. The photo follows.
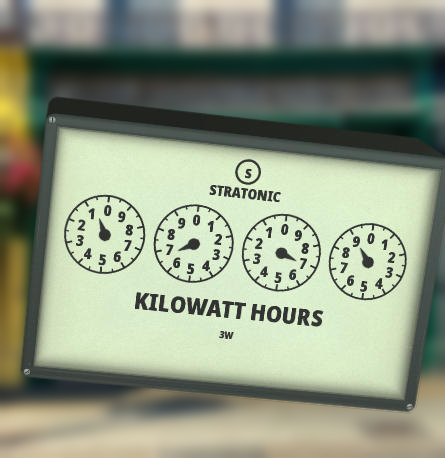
669kWh
